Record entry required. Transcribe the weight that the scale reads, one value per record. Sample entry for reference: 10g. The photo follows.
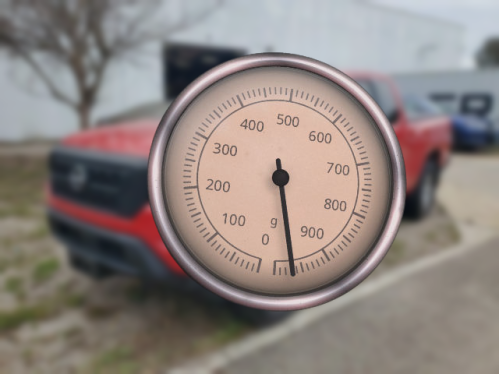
970g
